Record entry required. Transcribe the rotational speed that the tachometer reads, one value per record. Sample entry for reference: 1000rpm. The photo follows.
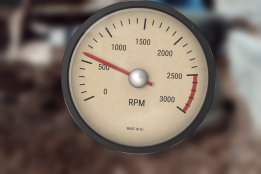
600rpm
